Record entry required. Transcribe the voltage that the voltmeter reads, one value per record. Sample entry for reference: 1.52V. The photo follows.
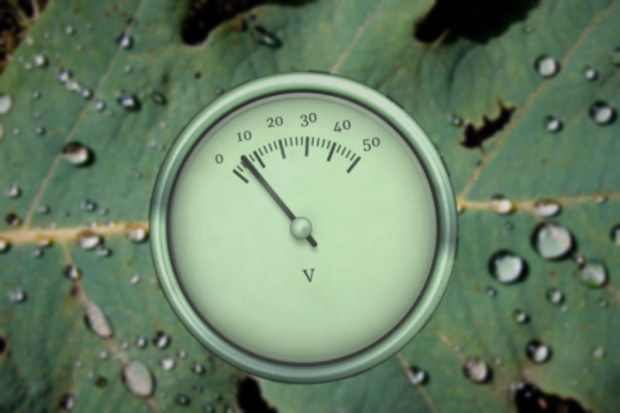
6V
